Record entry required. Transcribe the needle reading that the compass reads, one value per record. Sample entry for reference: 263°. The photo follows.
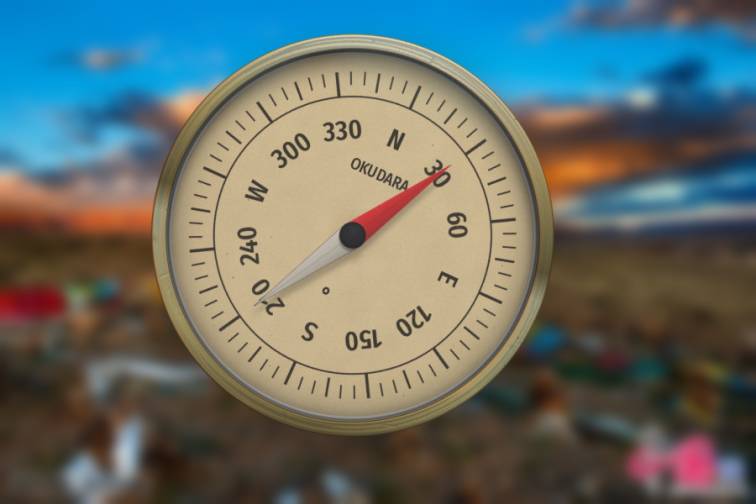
30°
